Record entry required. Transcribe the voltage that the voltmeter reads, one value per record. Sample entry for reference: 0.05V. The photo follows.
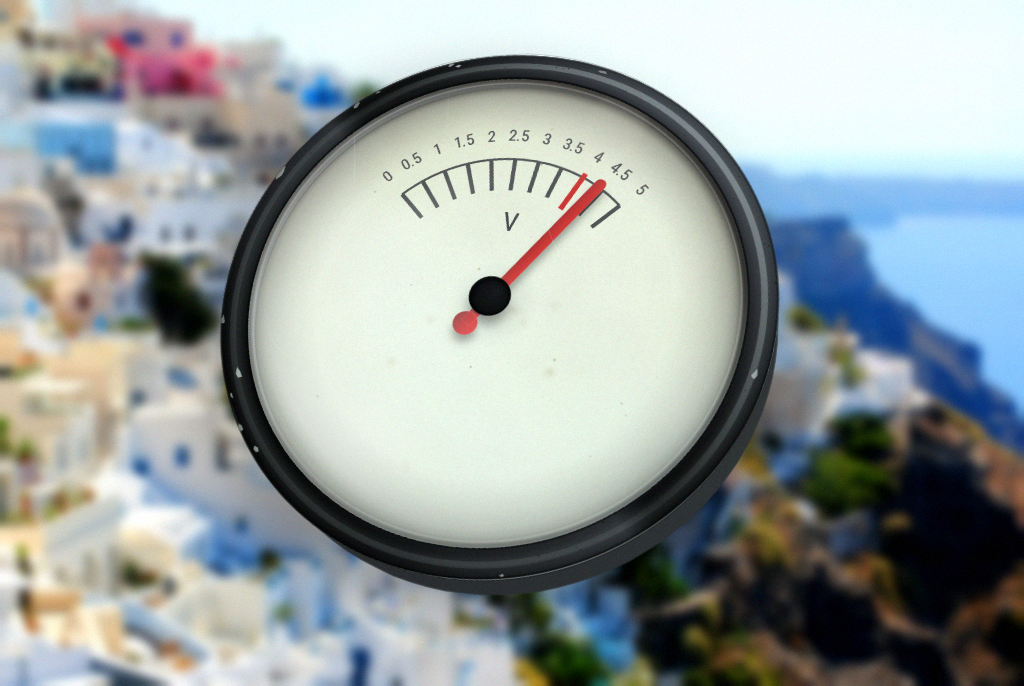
4.5V
